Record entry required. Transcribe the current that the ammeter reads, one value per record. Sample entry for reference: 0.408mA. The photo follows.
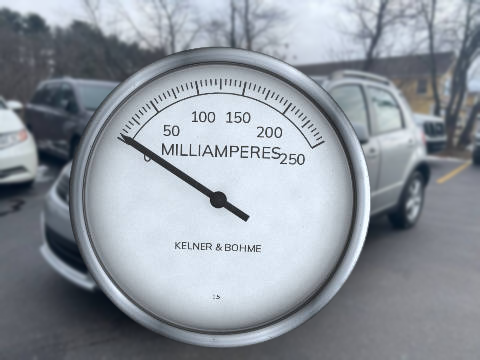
5mA
